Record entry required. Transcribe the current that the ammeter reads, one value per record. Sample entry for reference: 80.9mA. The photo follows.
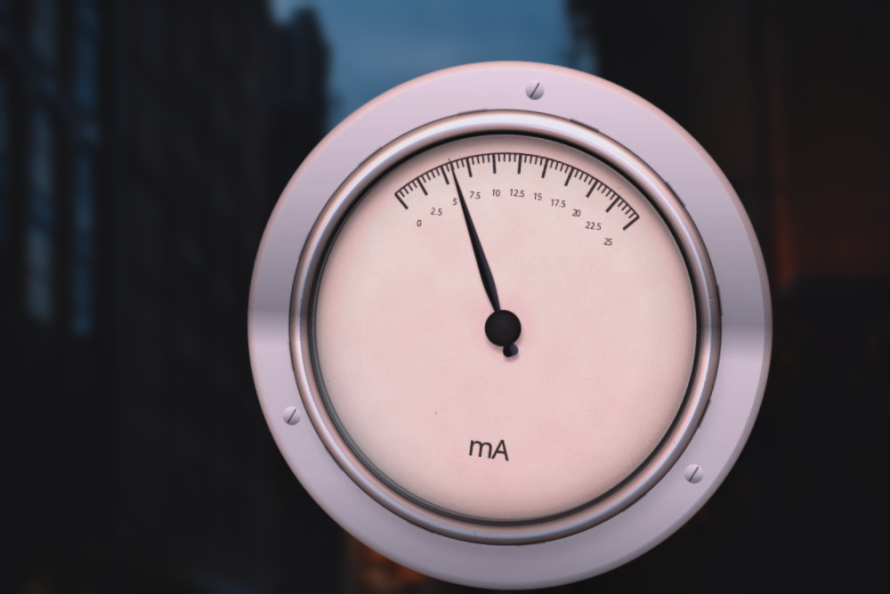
6mA
